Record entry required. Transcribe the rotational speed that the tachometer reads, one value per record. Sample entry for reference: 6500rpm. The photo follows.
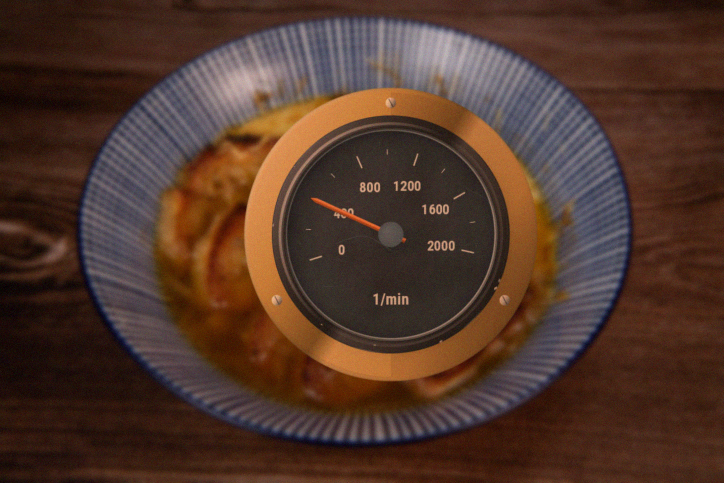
400rpm
